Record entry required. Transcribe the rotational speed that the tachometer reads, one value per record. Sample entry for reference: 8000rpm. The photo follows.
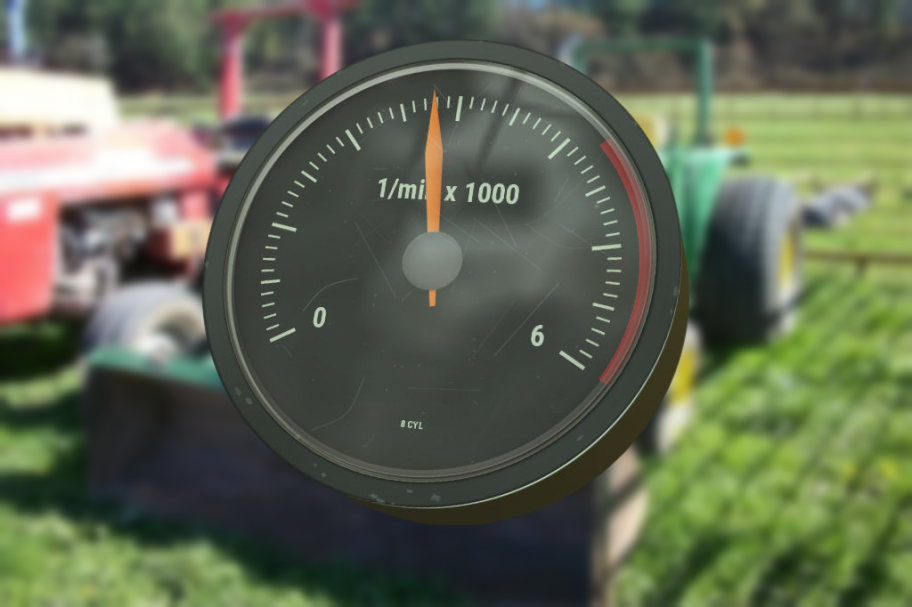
2800rpm
